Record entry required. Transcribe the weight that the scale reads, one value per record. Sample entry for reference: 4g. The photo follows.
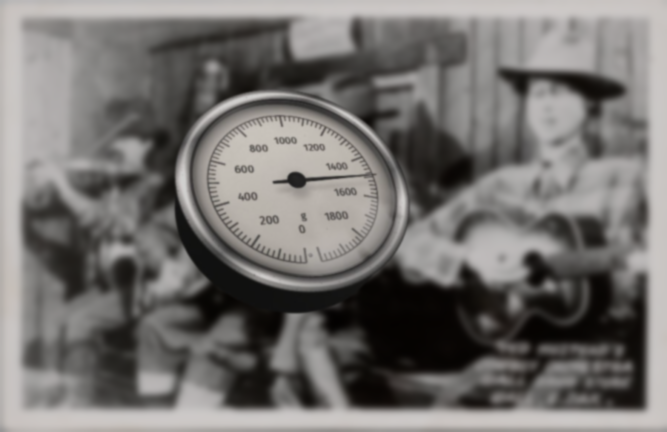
1500g
